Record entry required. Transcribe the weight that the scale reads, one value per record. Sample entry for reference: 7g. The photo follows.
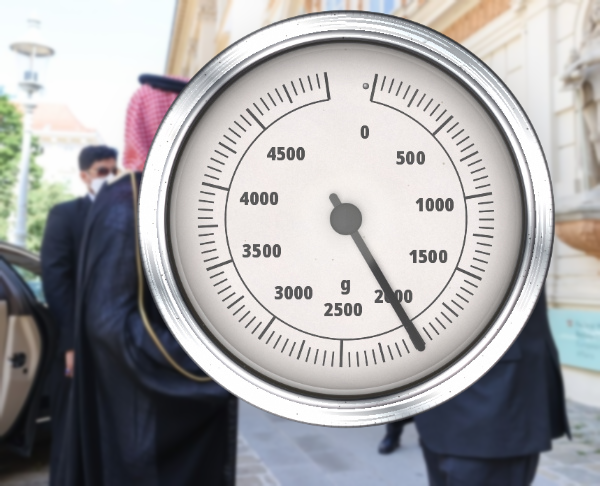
2025g
